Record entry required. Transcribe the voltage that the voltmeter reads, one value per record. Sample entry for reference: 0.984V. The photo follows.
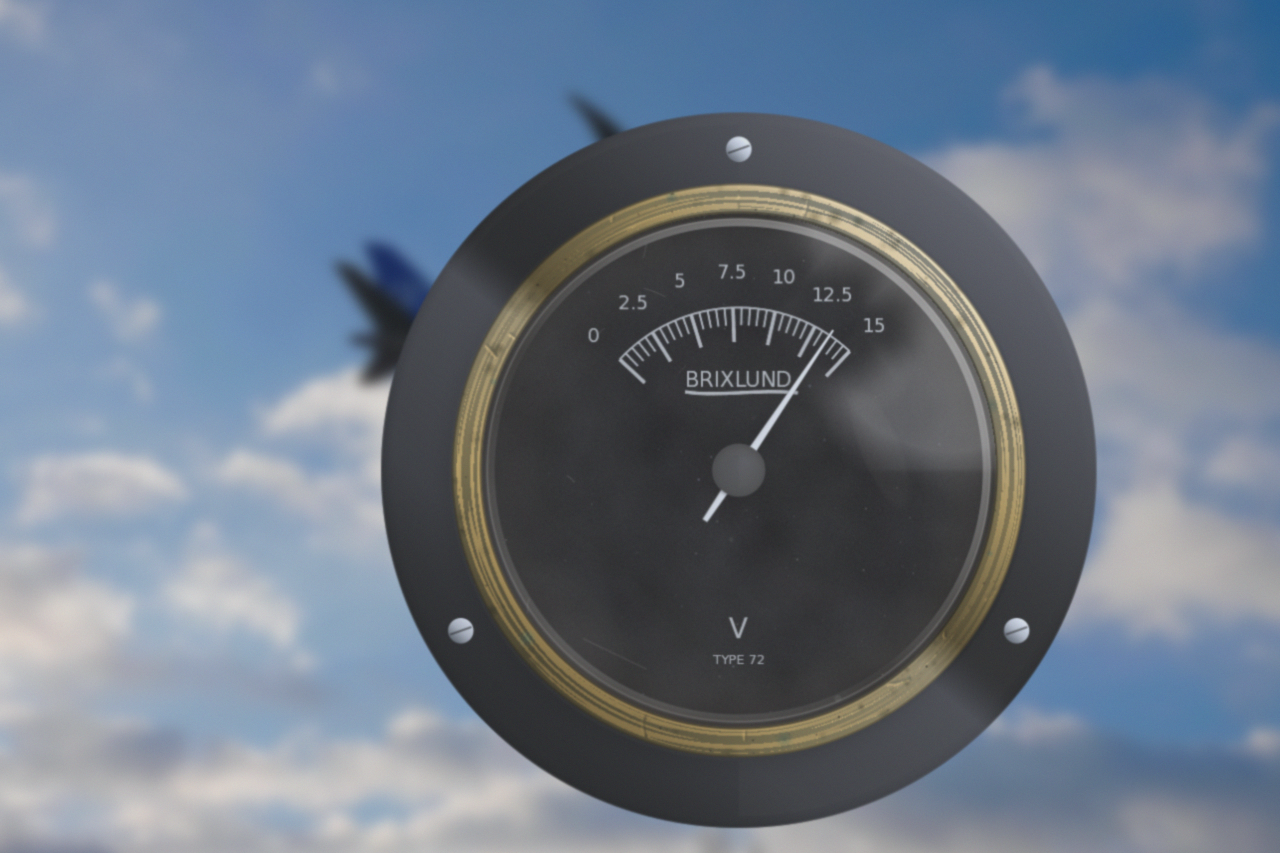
13.5V
